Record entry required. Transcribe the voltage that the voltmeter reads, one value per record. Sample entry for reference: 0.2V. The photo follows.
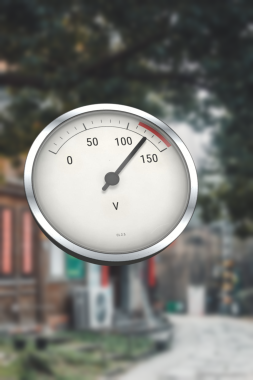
125V
